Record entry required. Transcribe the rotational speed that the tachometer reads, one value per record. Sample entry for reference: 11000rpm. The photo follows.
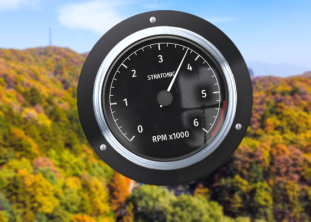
3700rpm
